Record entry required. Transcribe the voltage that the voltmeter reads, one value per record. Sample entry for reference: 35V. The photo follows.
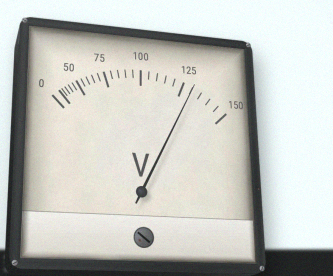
130V
